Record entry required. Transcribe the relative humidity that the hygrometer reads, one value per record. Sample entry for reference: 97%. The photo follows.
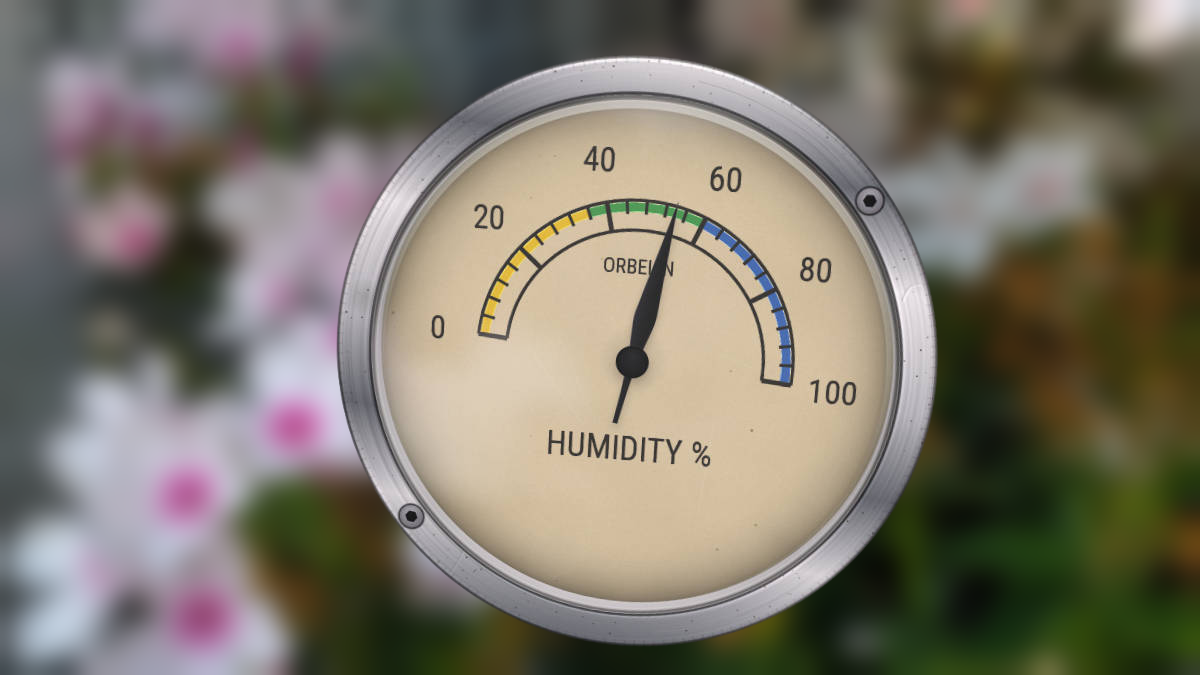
54%
